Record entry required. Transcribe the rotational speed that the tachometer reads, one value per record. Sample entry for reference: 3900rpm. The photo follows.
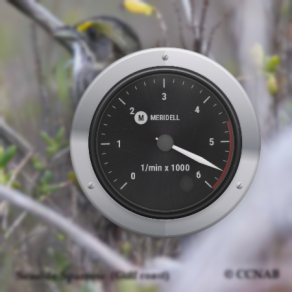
5600rpm
